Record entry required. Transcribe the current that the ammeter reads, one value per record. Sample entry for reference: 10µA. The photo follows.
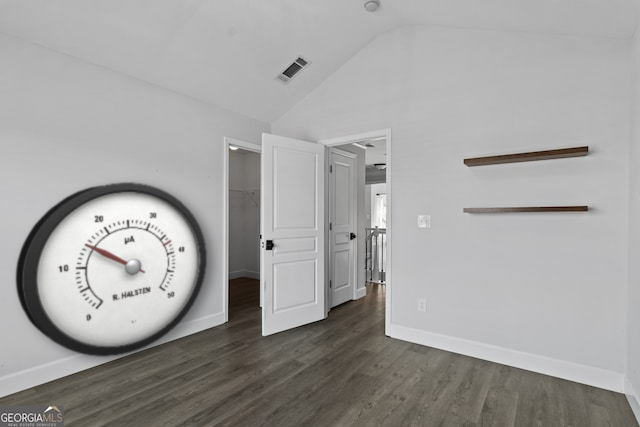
15µA
